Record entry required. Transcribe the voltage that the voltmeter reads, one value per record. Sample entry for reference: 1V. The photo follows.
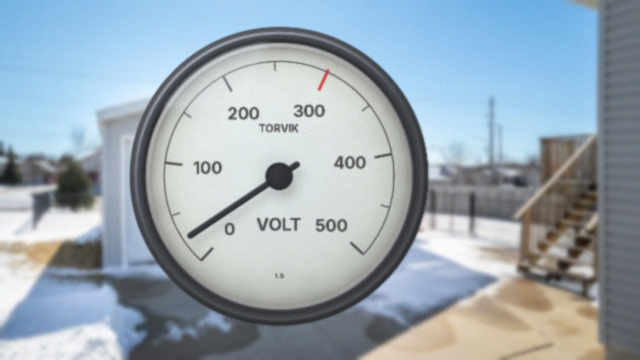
25V
